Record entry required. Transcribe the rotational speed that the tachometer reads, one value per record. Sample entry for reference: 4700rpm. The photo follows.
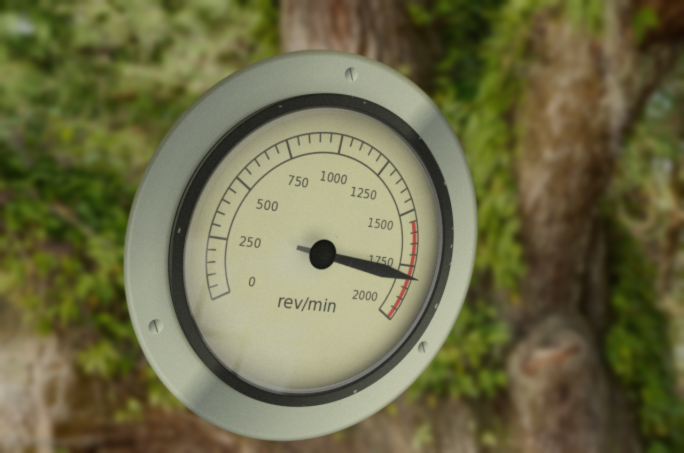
1800rpm
